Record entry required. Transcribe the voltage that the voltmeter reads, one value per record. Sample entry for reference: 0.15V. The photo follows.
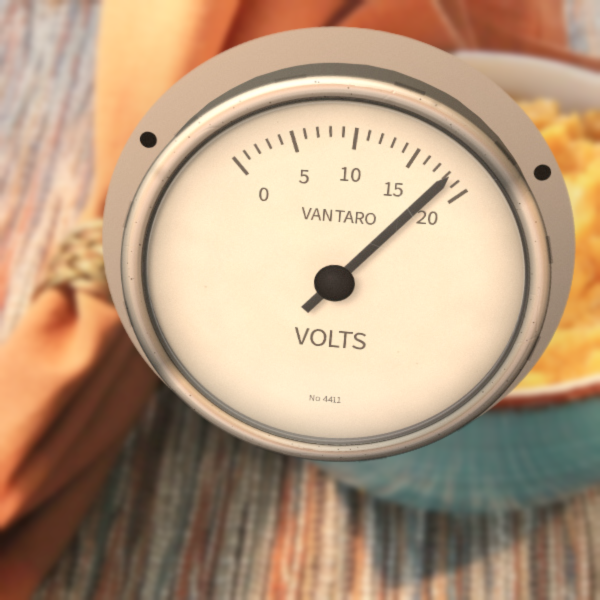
18V
